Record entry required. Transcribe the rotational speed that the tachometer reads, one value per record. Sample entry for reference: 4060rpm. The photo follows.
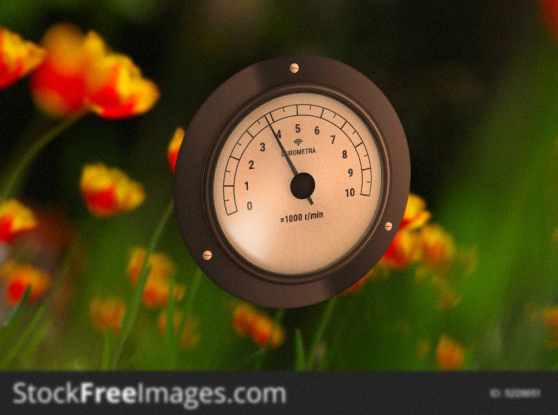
3750rpm
